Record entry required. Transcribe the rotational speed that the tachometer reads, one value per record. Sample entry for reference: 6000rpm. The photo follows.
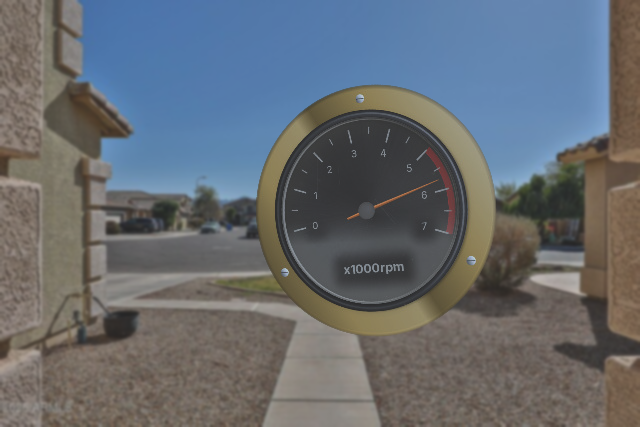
5750rpm
